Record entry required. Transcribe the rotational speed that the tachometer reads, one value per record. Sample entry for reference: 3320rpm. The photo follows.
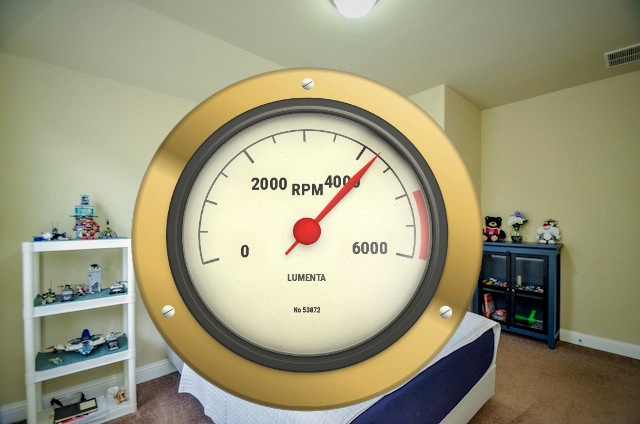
4250rpm
